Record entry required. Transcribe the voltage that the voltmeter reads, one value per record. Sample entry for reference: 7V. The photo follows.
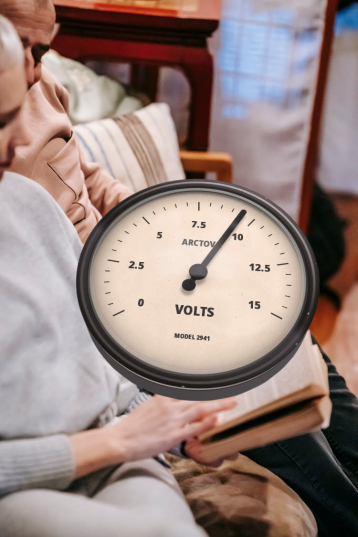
9.5V
